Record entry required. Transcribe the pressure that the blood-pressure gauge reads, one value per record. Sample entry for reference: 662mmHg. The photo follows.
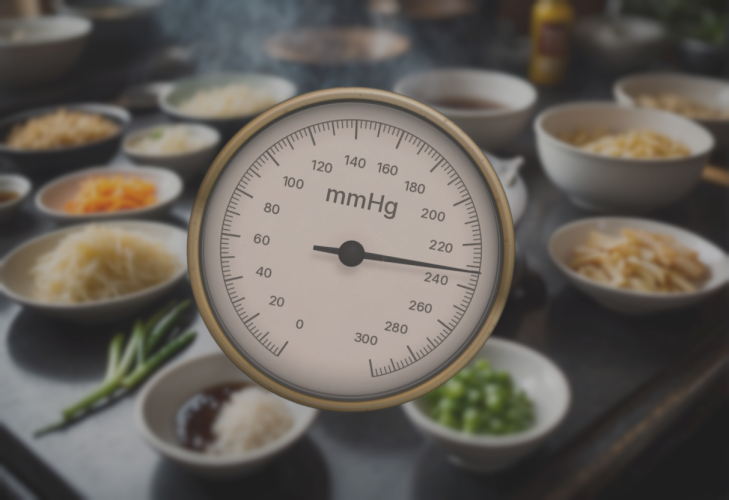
232mmHg
